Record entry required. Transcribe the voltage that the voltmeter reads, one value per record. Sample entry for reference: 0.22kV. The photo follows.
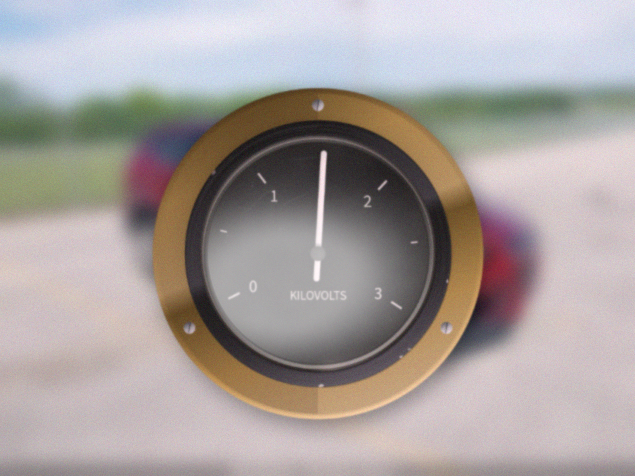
1.5kV
